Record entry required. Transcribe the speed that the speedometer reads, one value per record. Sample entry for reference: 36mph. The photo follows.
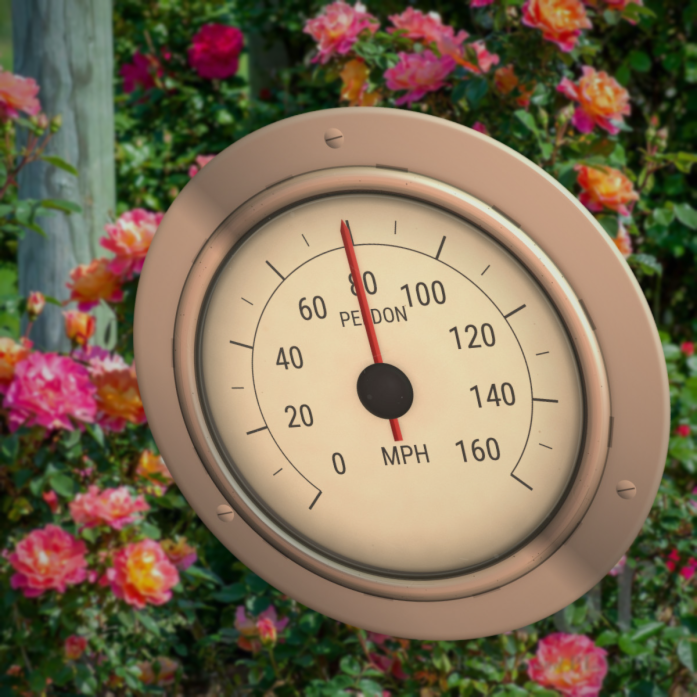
80mph
